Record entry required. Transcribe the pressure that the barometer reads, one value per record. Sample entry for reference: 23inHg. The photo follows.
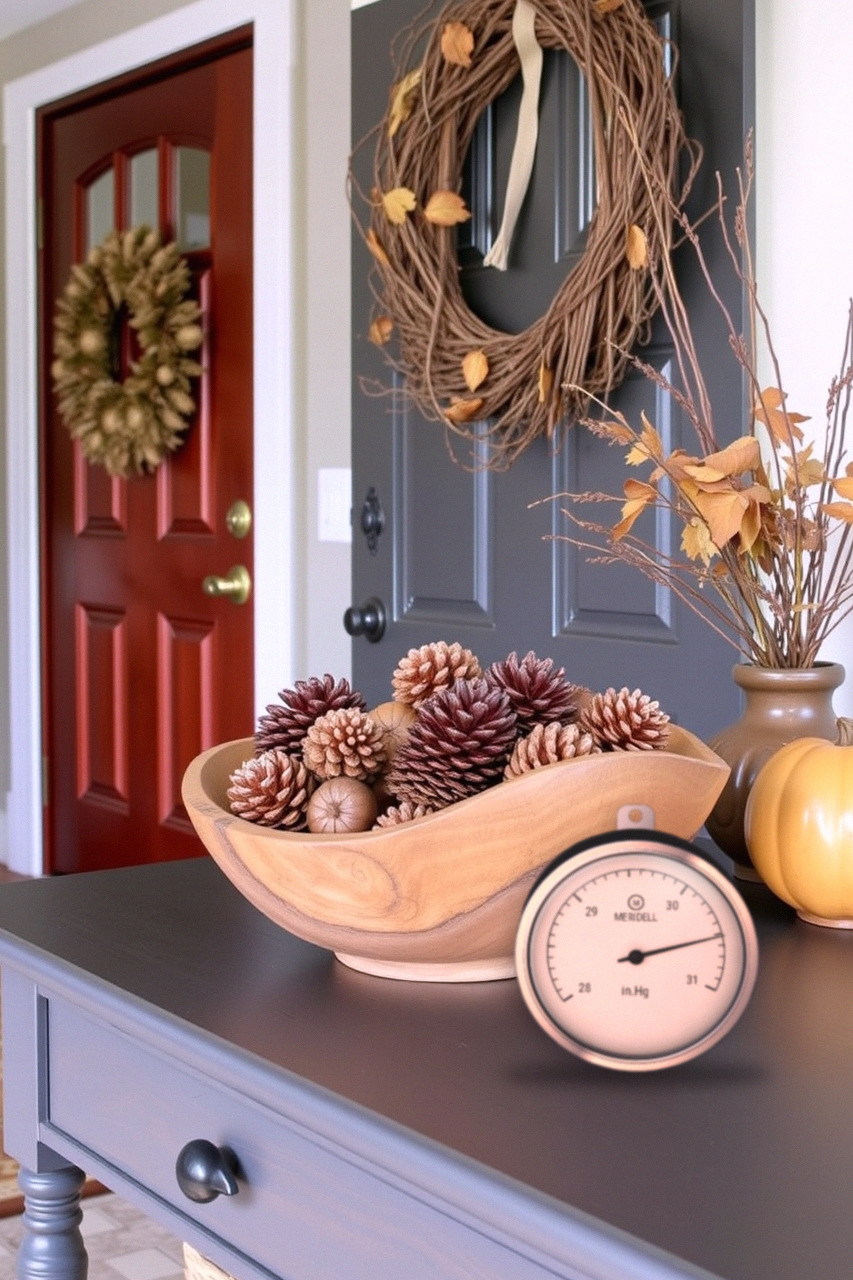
30.5inHg
